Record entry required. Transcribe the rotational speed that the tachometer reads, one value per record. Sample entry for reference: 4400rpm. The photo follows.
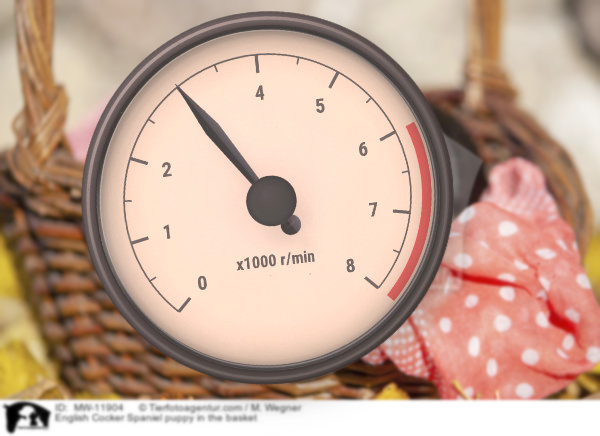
3000rpm
